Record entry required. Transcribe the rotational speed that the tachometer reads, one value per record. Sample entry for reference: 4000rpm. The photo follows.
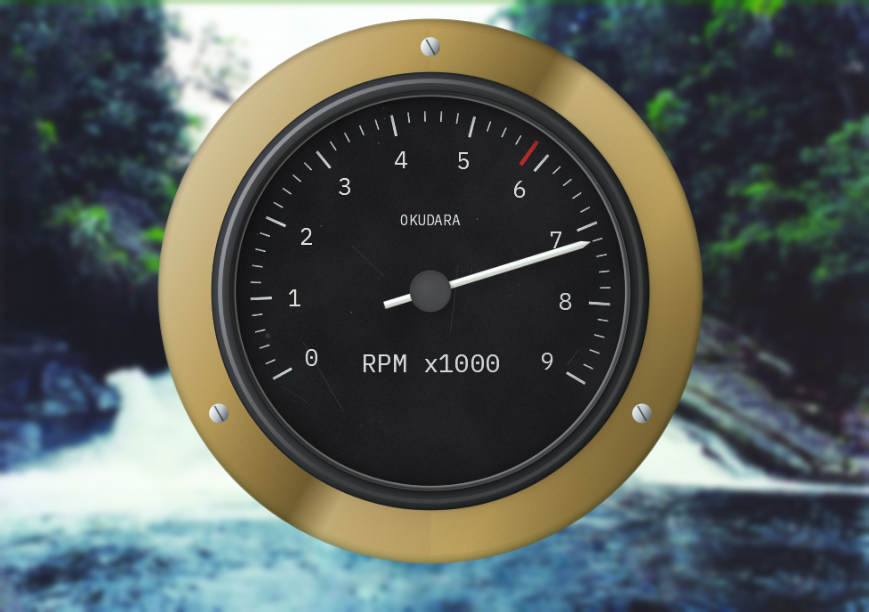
7200rpm
